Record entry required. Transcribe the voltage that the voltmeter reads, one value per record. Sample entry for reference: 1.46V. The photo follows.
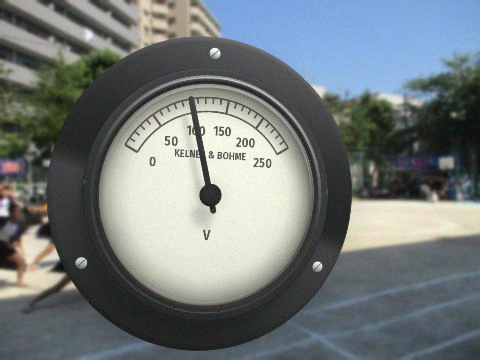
100V
